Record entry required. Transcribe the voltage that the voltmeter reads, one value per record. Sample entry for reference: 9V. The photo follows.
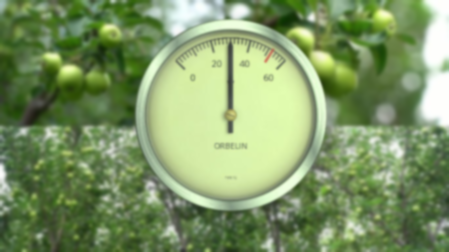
30V
